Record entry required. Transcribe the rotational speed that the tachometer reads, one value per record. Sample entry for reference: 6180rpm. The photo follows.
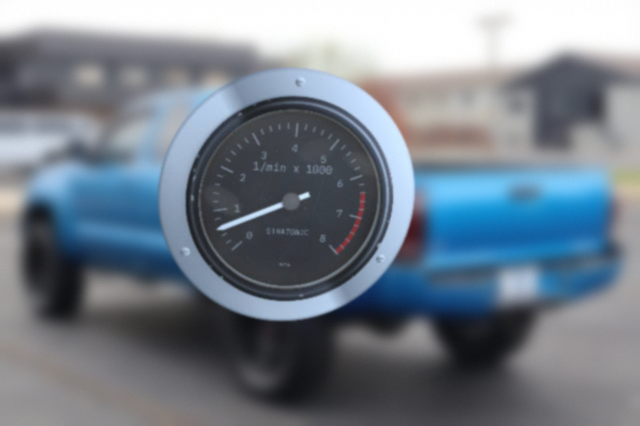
600rpm
